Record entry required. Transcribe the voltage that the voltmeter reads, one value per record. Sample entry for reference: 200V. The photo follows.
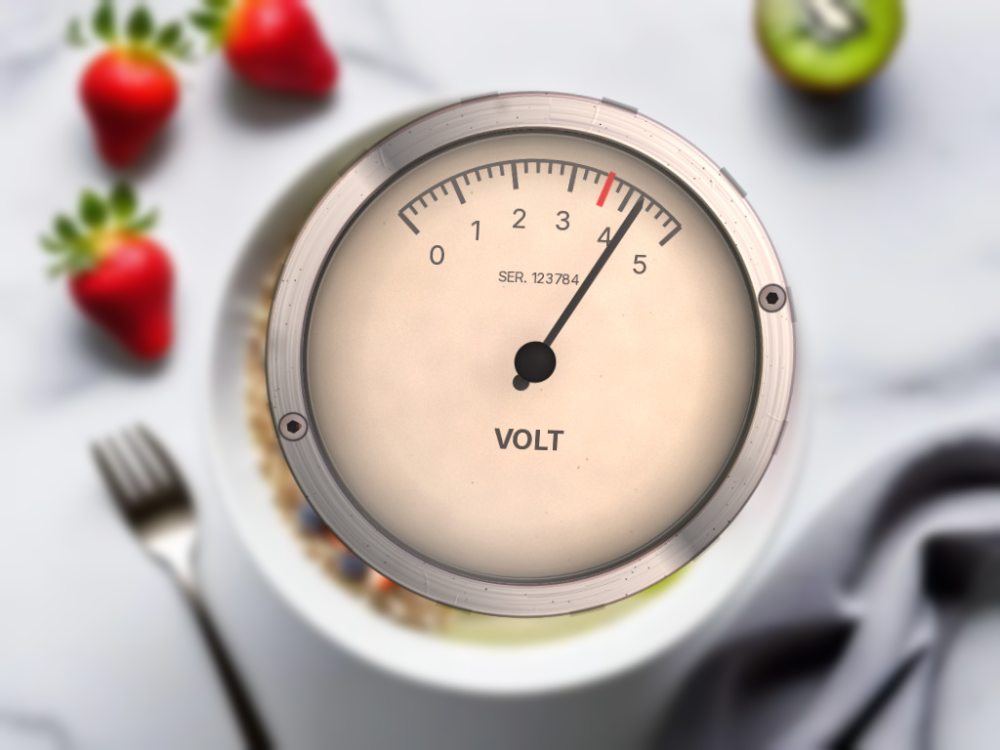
4.2V
